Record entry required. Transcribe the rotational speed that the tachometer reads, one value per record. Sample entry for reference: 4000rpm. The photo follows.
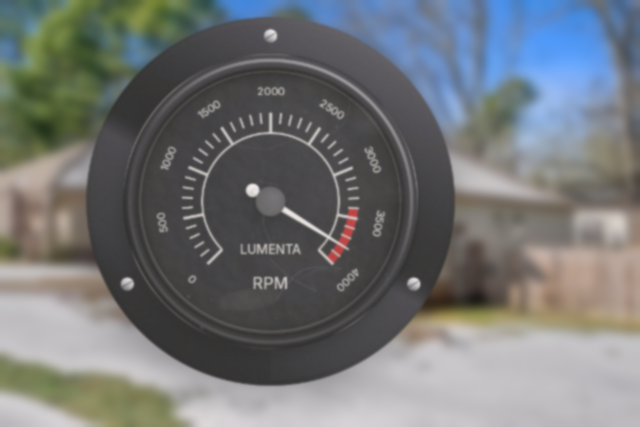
3800rpm
